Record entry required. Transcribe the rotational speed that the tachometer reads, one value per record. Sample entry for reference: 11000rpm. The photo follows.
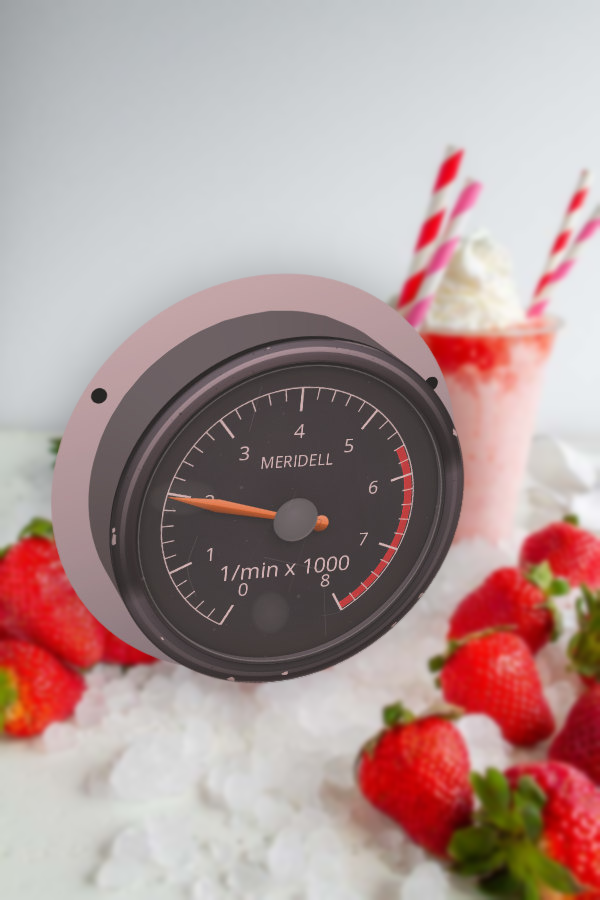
2000rpm
